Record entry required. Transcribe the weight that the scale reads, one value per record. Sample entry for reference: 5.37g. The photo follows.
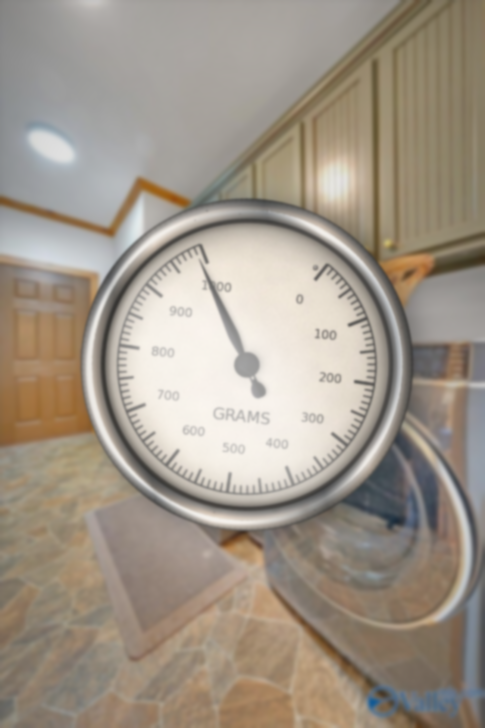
990g
